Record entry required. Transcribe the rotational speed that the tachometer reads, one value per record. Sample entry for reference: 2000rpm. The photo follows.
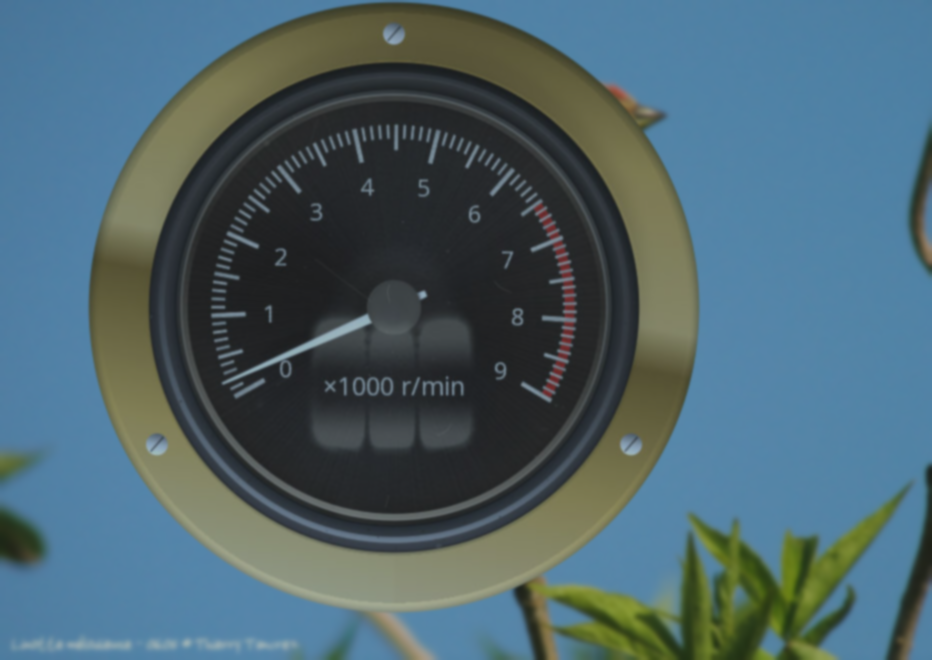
200rpm
